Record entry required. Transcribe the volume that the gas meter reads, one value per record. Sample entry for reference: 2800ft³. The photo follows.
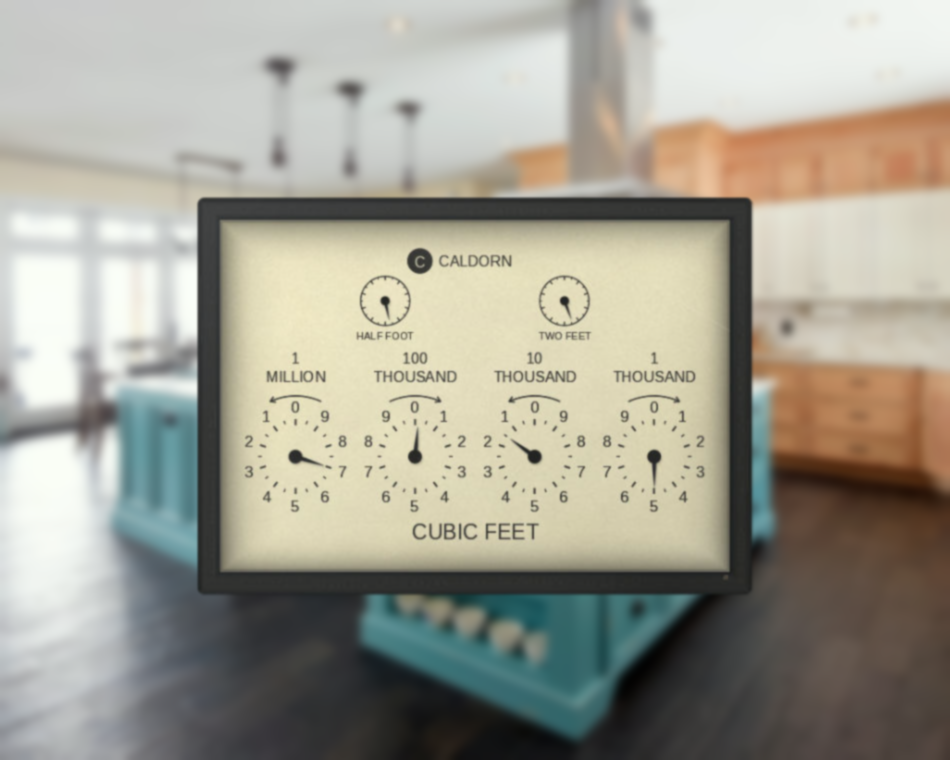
701500ft³
